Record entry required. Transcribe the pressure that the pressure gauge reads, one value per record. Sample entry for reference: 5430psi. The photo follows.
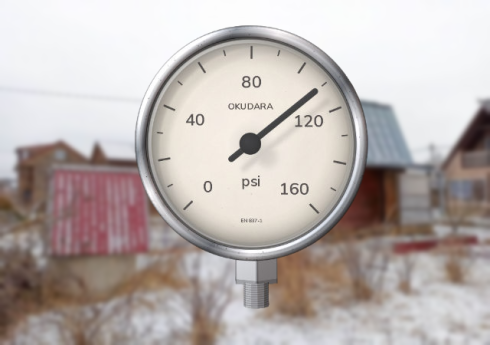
110psi
